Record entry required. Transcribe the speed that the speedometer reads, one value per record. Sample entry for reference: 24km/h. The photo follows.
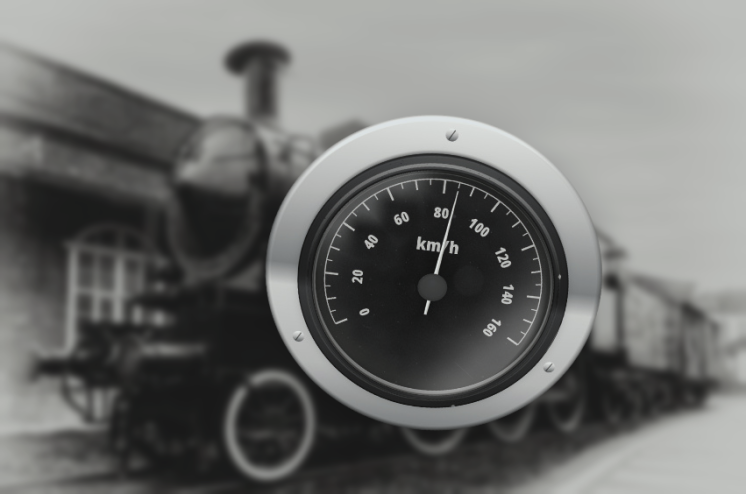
85km/h
